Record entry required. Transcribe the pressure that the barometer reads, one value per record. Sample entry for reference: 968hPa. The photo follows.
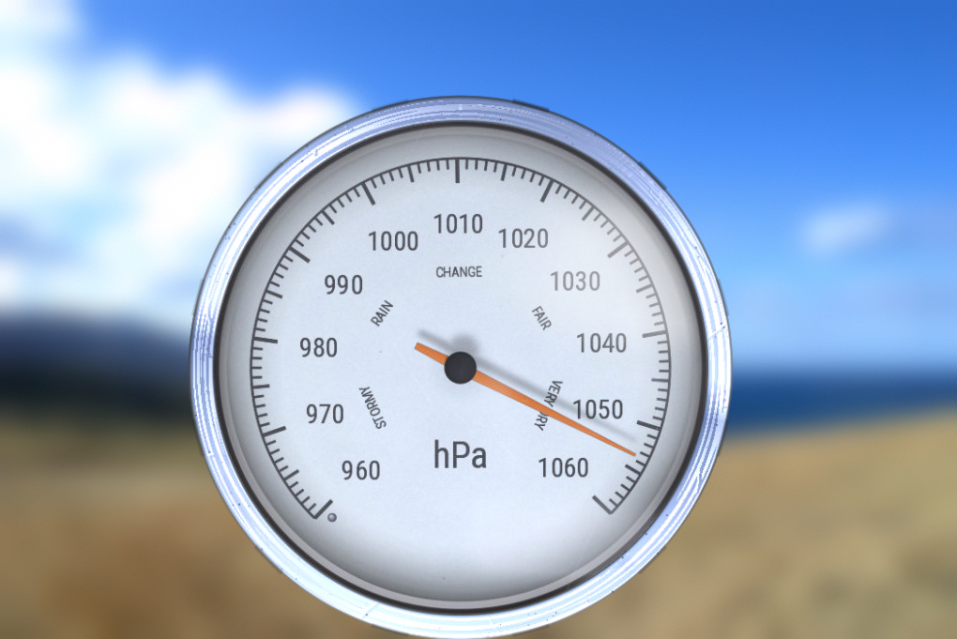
1053.5hPa
